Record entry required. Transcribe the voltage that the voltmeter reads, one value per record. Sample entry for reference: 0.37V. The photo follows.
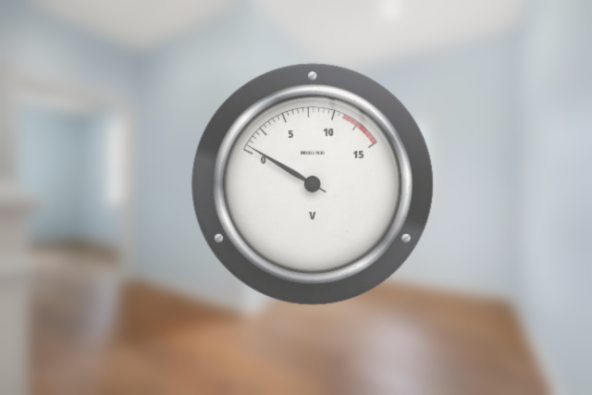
0.5V
